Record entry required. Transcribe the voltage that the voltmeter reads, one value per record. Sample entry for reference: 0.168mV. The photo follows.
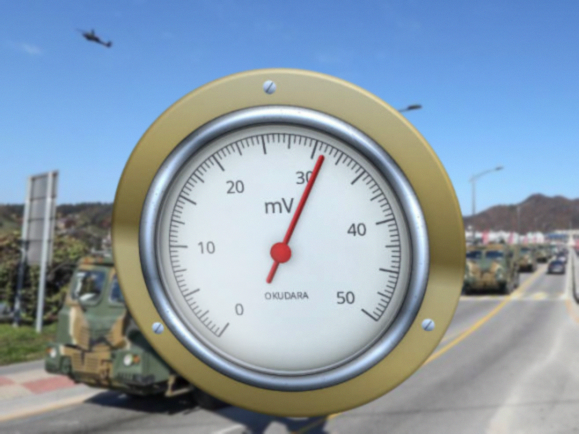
31mV
